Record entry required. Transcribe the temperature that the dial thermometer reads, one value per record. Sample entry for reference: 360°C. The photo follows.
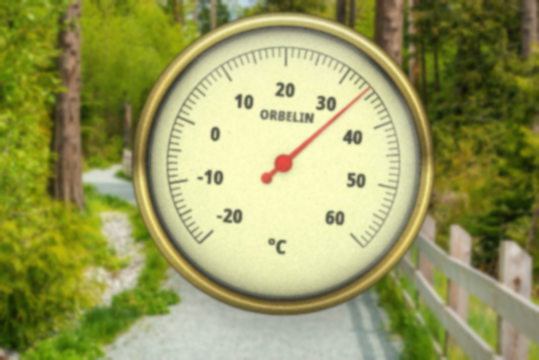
34°C
